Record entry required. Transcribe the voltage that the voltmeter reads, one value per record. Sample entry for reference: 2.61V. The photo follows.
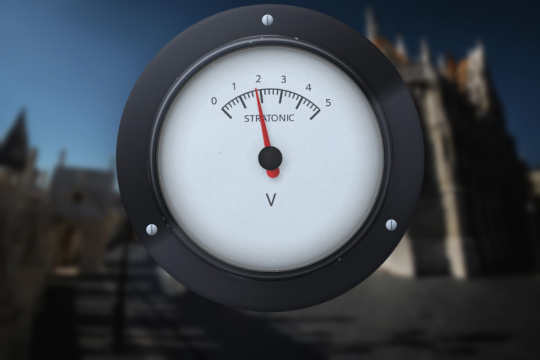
1.8V
